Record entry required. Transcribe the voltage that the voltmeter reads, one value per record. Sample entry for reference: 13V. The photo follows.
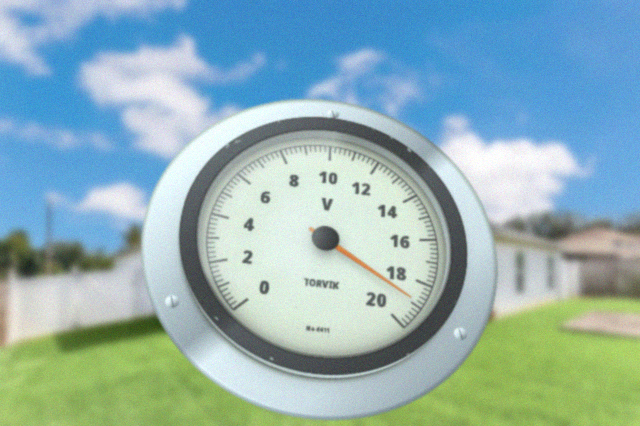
19V
